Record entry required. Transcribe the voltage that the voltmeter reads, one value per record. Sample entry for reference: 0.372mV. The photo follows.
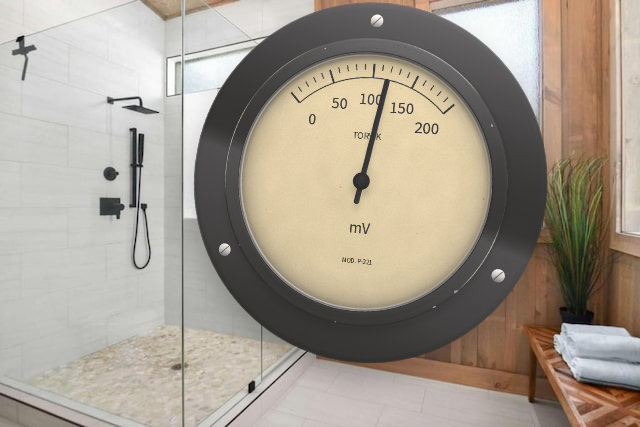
120mV
